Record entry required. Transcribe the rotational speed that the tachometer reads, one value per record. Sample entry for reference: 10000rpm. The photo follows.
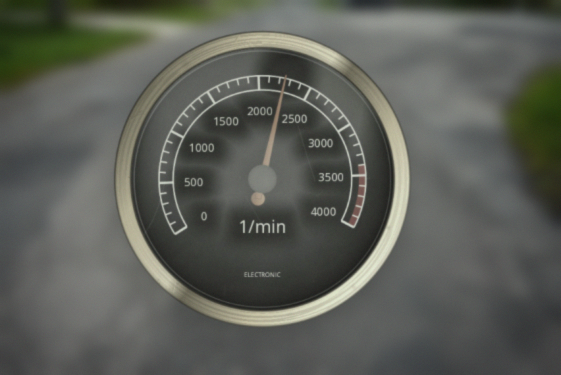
2250rpm
